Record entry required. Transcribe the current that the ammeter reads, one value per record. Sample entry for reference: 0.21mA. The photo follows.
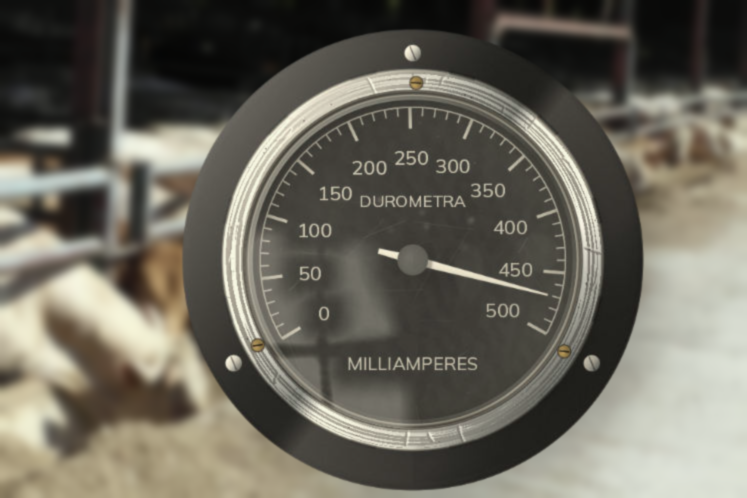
470mA
